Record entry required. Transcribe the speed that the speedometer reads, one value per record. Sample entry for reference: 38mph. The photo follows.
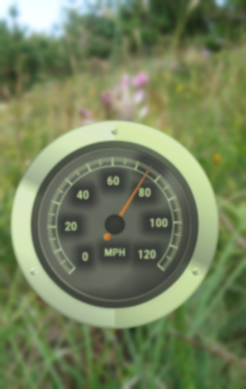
75mph
